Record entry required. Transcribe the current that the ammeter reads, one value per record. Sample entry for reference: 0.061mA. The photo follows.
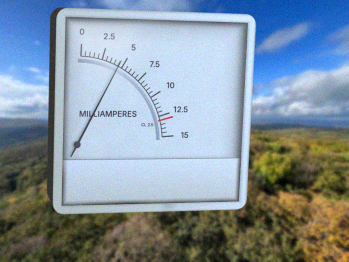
4.5mA
